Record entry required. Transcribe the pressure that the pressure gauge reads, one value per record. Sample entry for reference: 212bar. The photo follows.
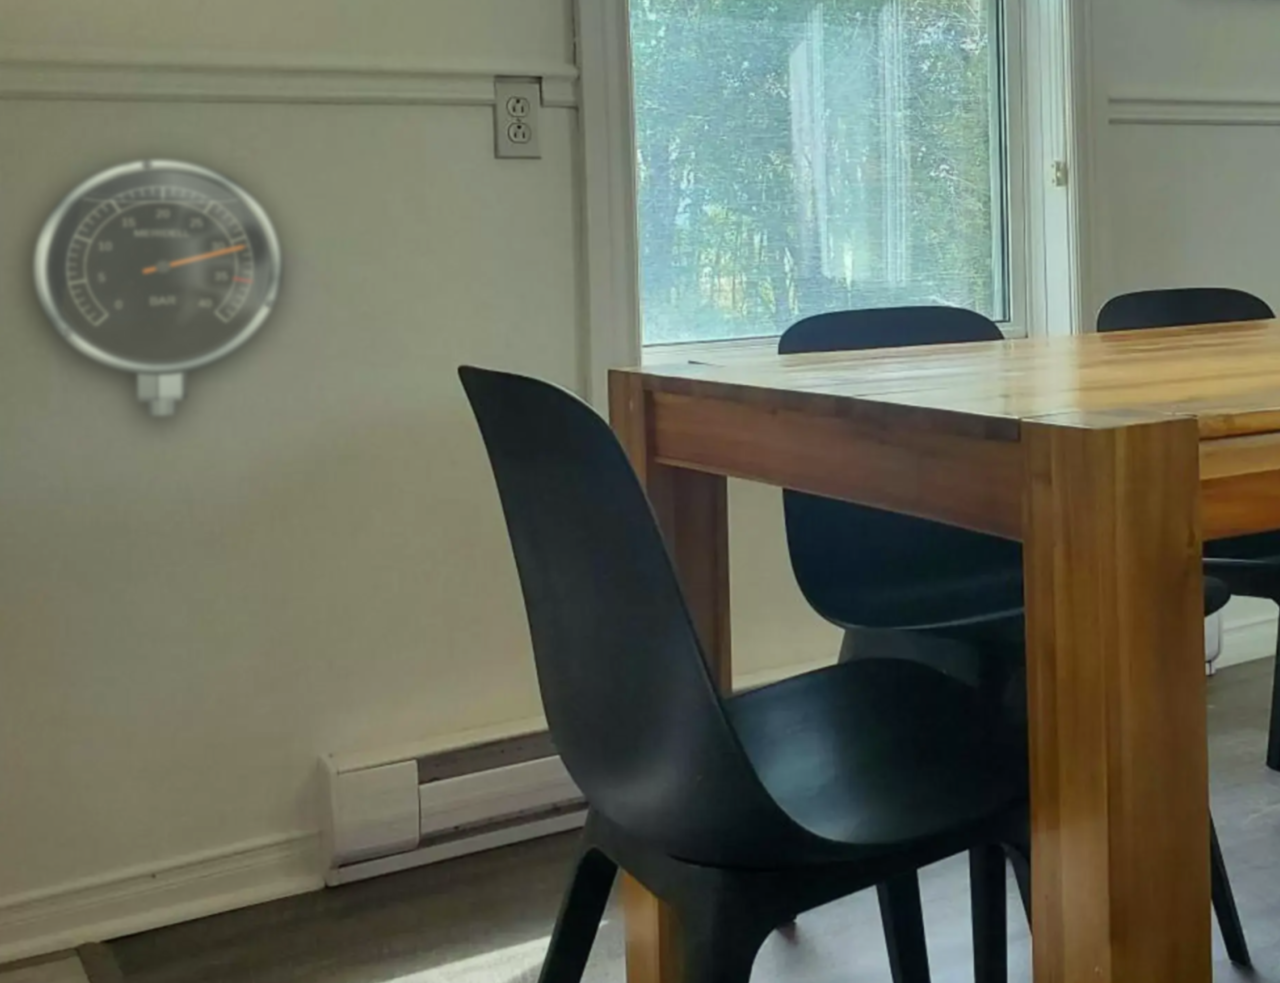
31bar
